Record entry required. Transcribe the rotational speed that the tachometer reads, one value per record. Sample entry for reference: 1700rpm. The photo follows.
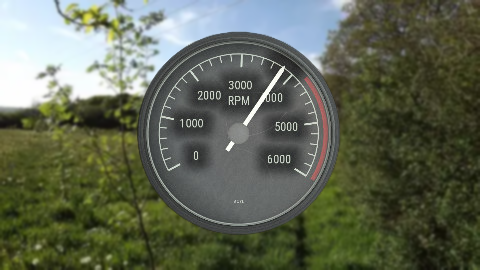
3800rpm
